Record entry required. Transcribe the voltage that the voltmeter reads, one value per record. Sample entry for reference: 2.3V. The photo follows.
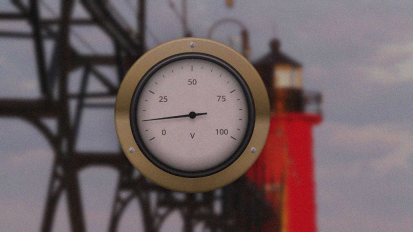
10V
